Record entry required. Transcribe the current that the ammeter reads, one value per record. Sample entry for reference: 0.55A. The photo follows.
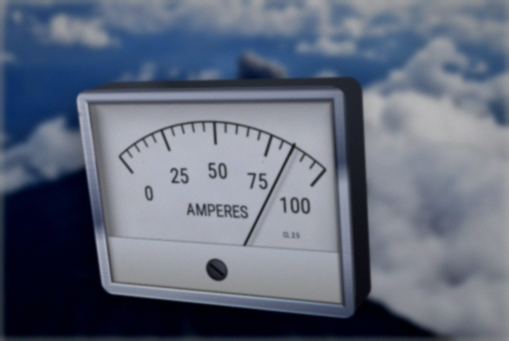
85A
